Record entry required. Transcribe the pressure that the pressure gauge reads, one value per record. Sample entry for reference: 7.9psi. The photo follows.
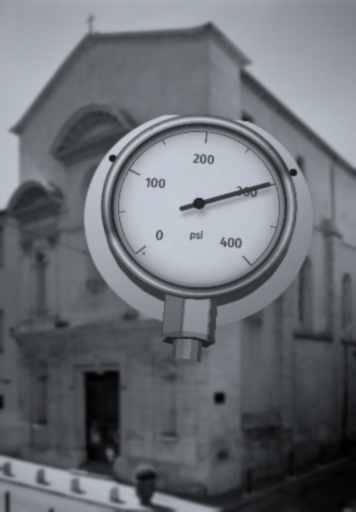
300psi
